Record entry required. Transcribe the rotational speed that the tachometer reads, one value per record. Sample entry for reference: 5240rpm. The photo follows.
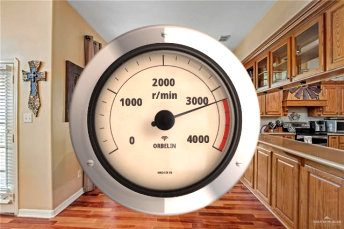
3200rpm
